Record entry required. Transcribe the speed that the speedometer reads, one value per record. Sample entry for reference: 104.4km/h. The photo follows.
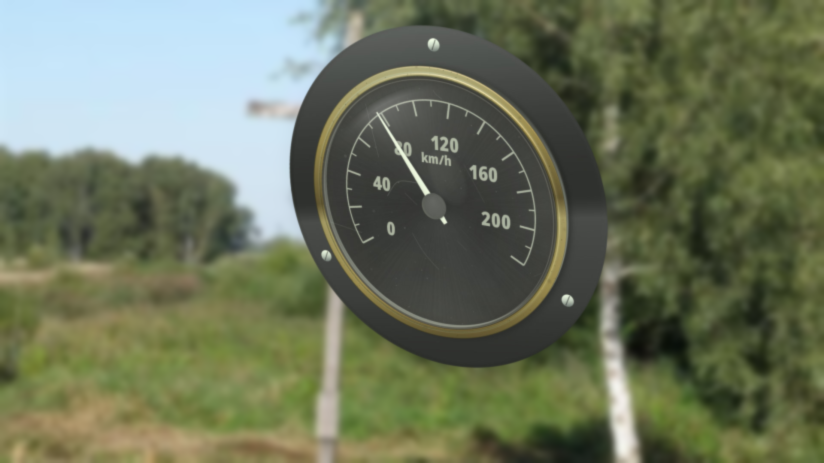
80km/h
